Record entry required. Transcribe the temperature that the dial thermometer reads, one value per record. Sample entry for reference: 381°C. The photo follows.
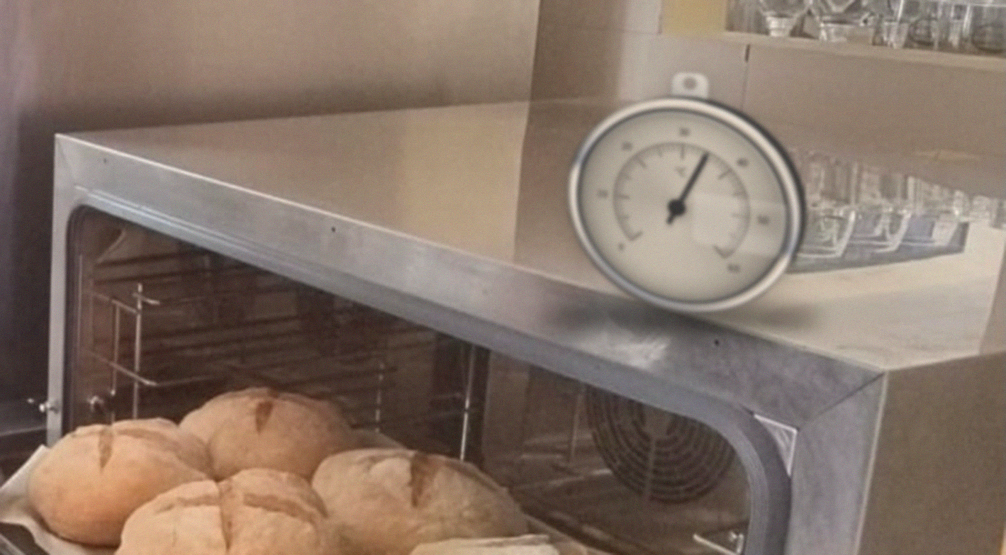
35°C
